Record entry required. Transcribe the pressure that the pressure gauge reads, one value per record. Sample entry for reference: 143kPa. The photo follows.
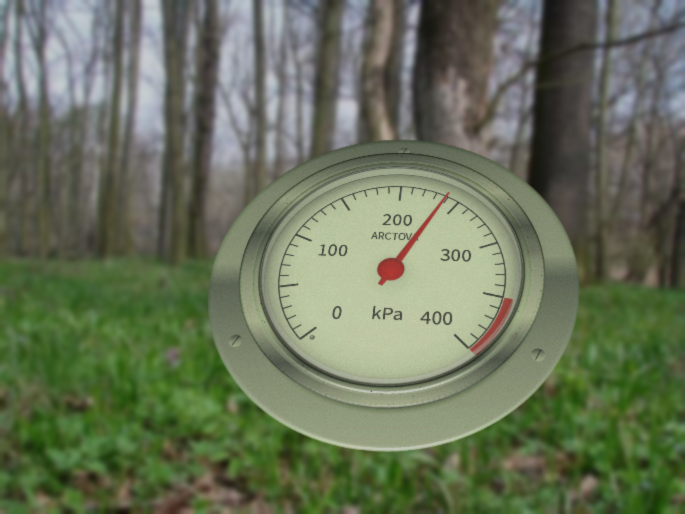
240kPa
